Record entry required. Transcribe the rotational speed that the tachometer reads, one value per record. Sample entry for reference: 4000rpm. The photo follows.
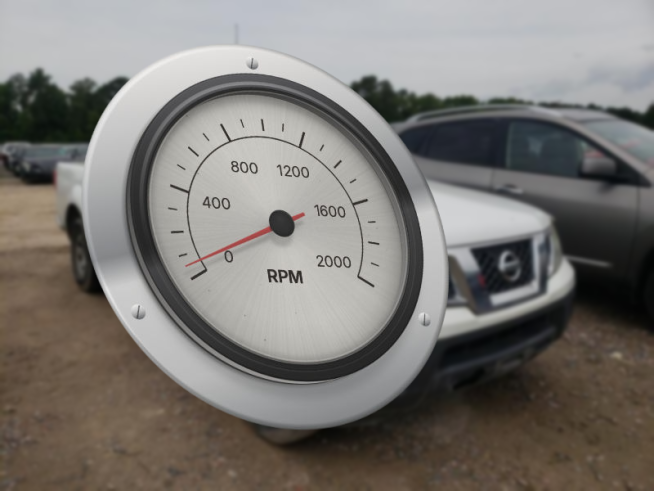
50rpm
